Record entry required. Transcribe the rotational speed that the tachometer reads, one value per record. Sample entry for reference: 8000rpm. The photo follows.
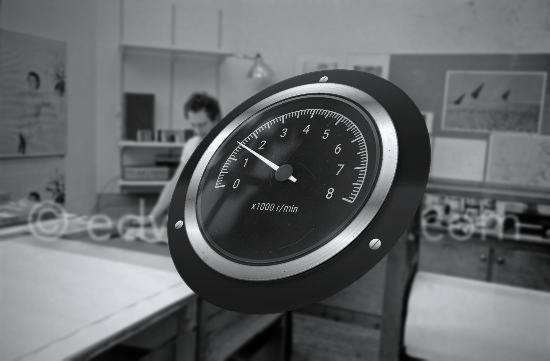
1500rpm
